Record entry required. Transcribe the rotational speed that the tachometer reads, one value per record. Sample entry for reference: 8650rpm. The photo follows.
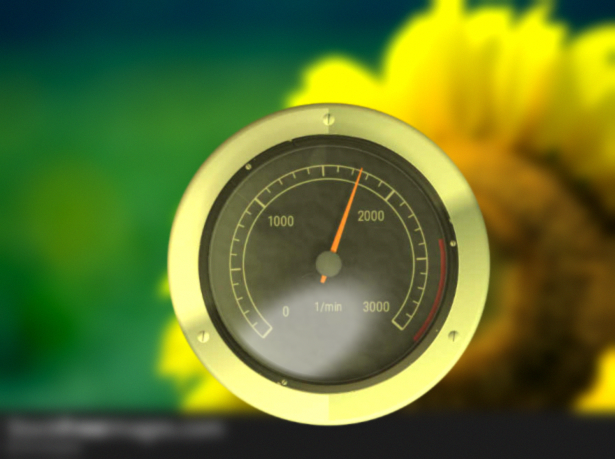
1750rpm
